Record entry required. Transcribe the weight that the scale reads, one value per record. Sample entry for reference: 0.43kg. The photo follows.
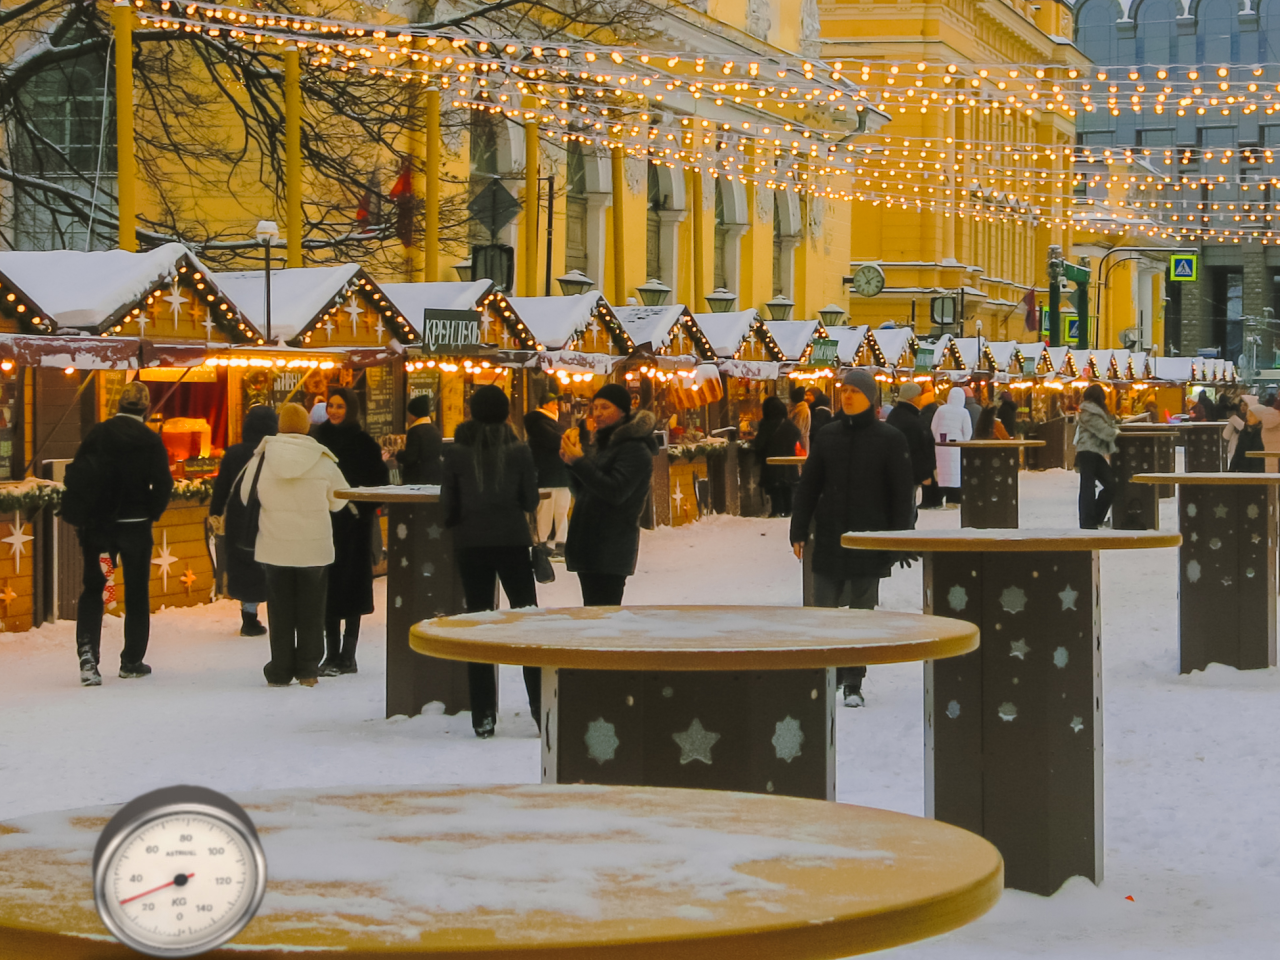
30kg
